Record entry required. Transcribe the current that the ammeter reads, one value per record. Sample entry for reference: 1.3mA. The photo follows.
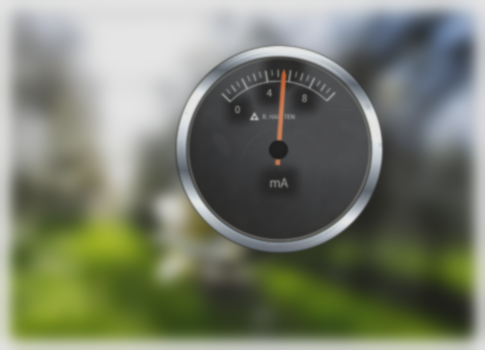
5.5mA
